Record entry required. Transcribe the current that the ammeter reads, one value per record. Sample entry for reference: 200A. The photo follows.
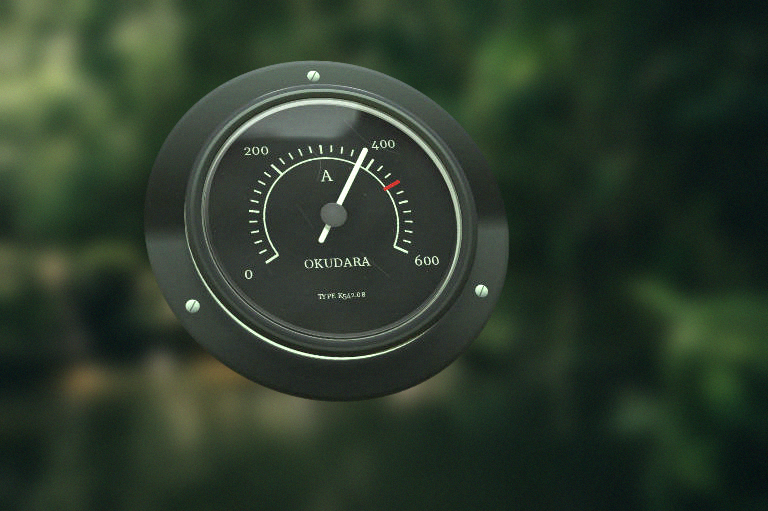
380A
